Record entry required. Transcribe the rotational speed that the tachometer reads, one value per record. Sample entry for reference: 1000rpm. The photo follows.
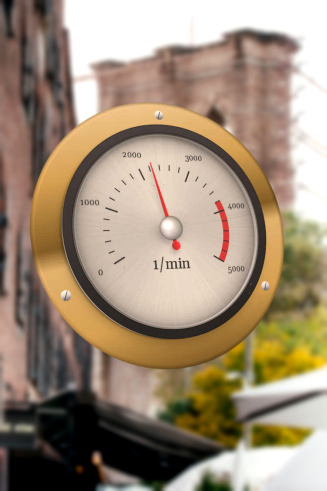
2200rpm
